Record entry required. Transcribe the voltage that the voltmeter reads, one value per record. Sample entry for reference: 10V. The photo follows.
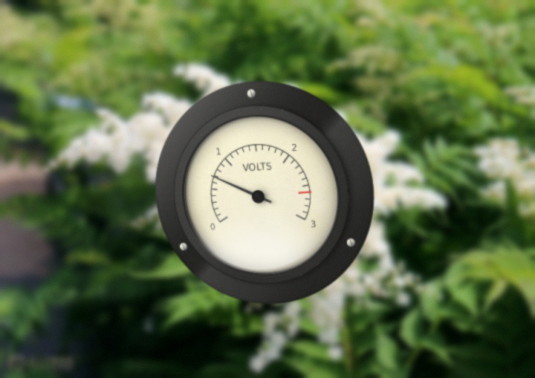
0.7V
